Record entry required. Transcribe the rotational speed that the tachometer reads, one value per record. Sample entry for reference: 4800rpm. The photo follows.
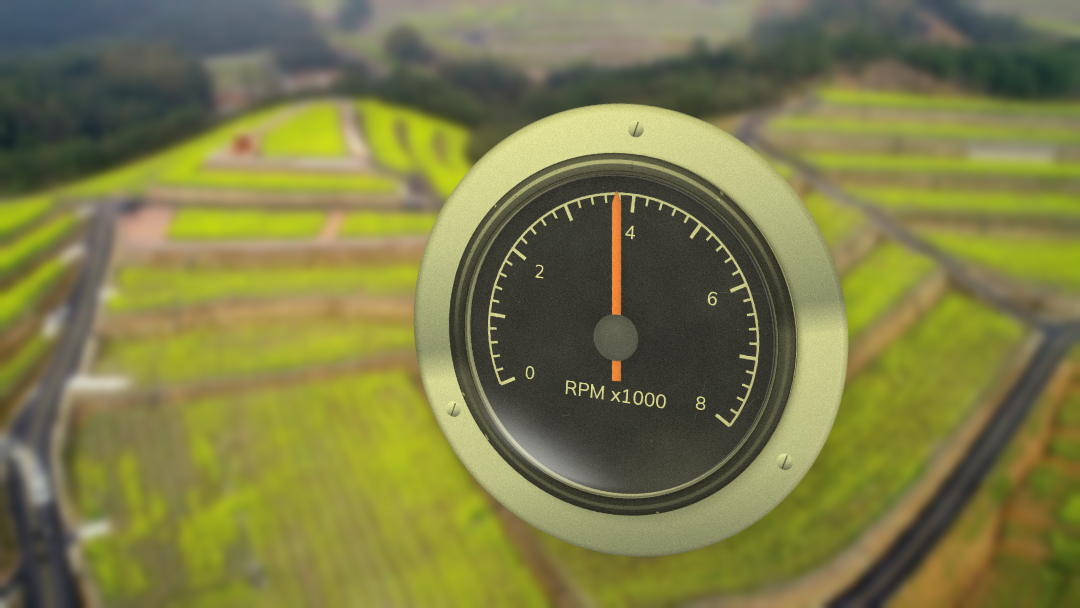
3800rpm
